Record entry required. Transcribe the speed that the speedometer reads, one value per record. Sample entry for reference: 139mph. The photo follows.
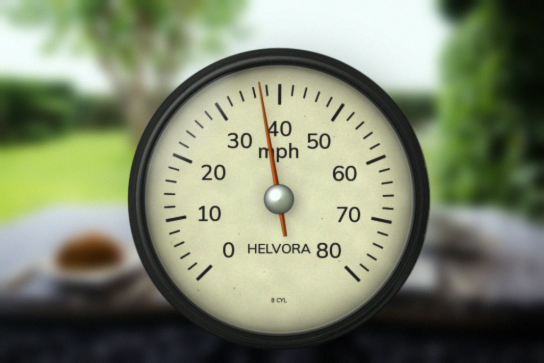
37mph
